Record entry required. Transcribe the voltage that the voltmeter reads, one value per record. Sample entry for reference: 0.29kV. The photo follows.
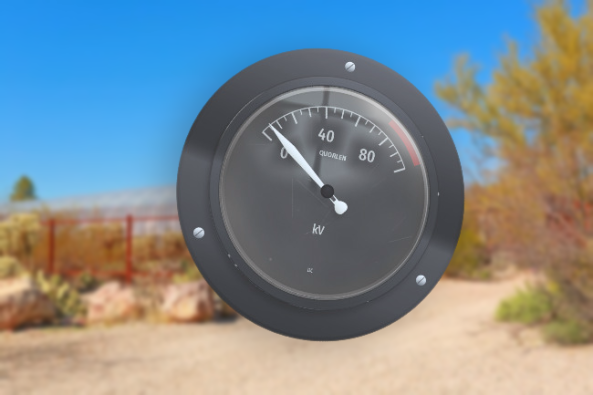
5kV
